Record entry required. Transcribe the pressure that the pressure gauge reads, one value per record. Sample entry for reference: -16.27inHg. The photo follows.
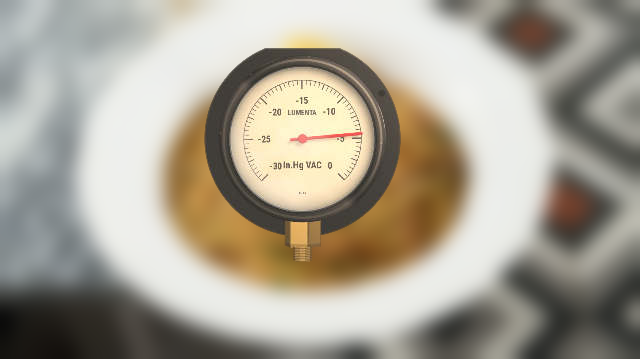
-5.5inHg
